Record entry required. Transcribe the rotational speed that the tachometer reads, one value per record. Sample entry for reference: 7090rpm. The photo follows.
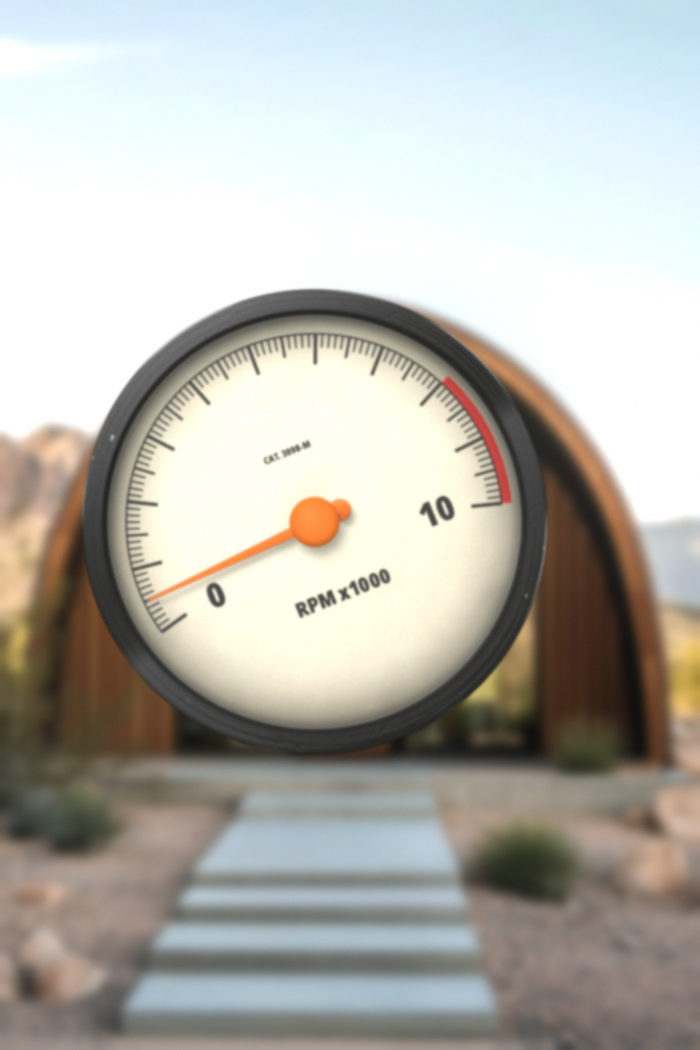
500rpm
